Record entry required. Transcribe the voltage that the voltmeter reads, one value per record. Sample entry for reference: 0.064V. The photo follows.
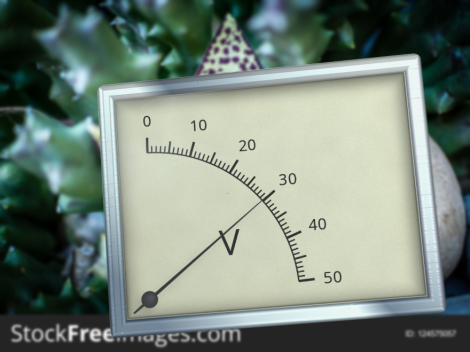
30V
